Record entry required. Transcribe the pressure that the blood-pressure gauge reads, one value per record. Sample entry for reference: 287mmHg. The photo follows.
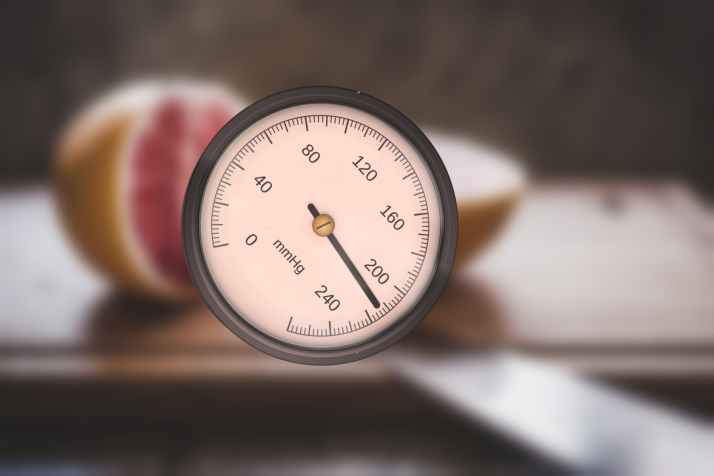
214mmHg
